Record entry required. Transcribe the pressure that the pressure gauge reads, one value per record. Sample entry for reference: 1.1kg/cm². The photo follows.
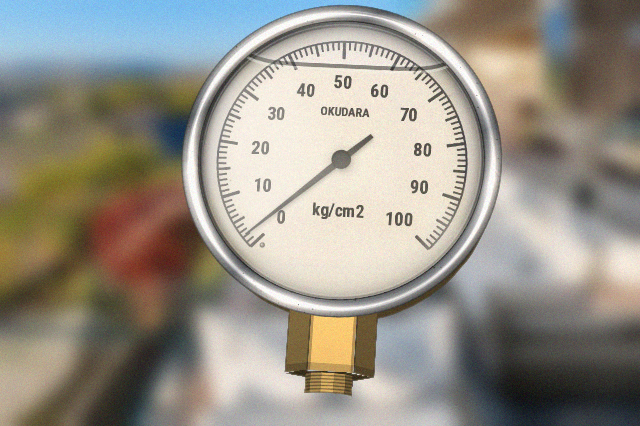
2kg/cm²
